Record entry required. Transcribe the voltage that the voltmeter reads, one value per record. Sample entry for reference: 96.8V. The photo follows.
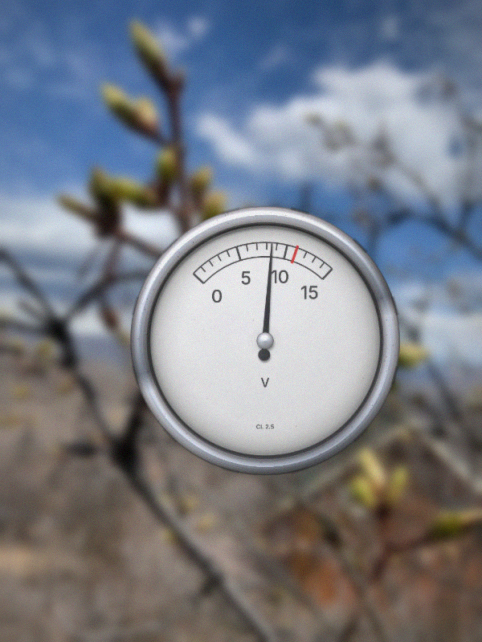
8.5V
